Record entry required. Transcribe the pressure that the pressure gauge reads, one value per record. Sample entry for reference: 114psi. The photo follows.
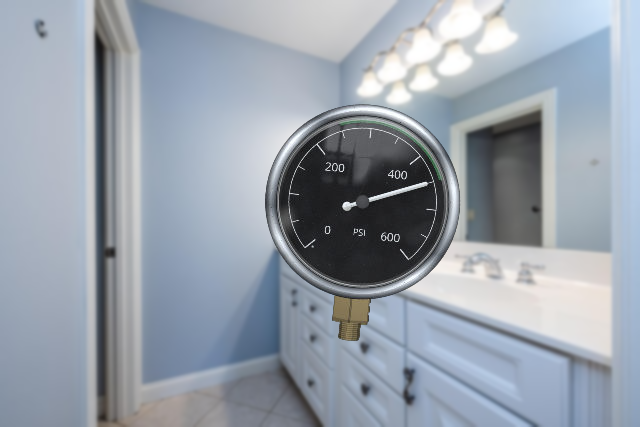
450psi
